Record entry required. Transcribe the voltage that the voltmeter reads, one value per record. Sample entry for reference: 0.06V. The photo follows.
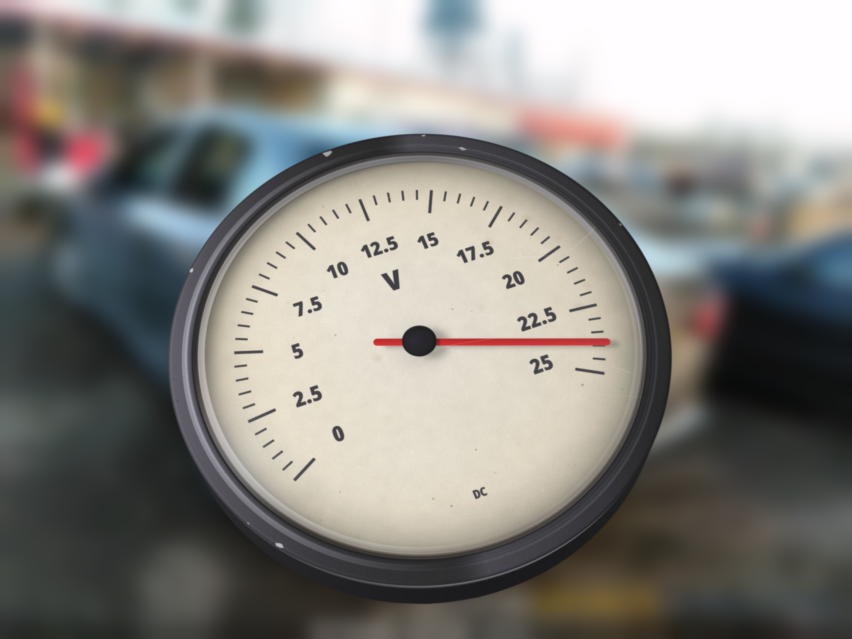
24V
